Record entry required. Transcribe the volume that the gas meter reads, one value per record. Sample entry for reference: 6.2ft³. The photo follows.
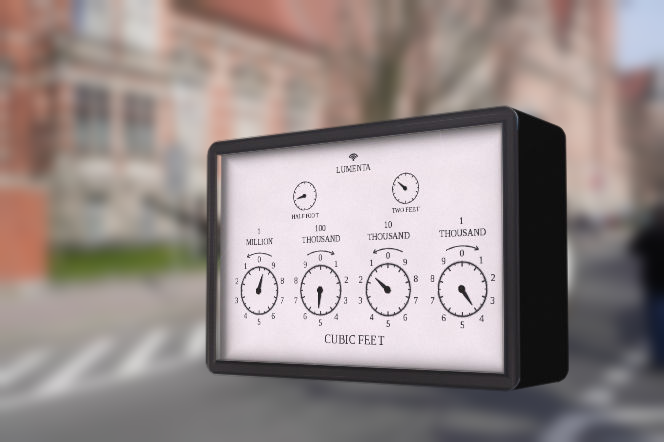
951400ft³
